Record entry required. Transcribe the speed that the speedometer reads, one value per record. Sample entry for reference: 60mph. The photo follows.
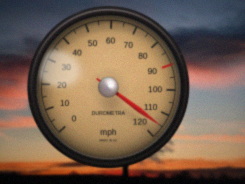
115mph
